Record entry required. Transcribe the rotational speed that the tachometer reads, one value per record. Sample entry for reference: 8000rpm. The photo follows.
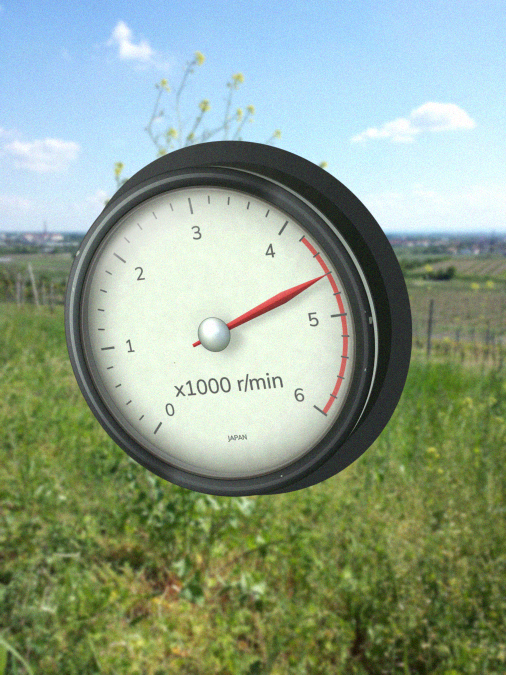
4600rpm
